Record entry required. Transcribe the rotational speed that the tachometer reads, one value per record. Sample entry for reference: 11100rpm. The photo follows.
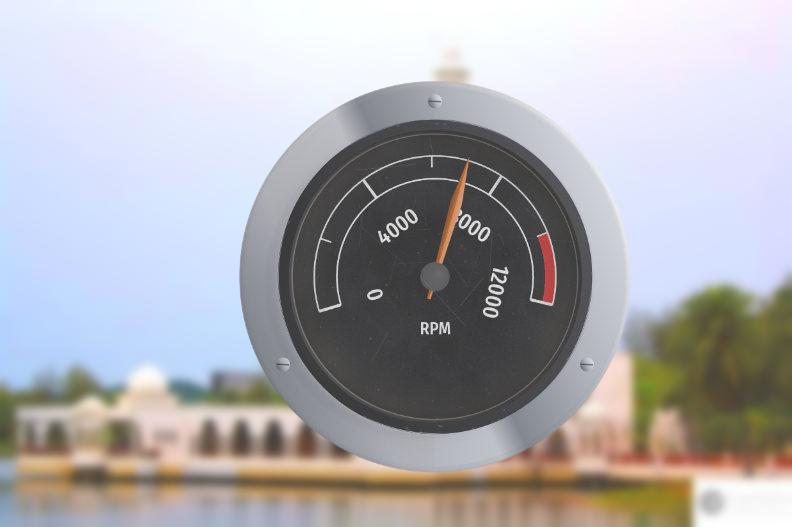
7000rpm
